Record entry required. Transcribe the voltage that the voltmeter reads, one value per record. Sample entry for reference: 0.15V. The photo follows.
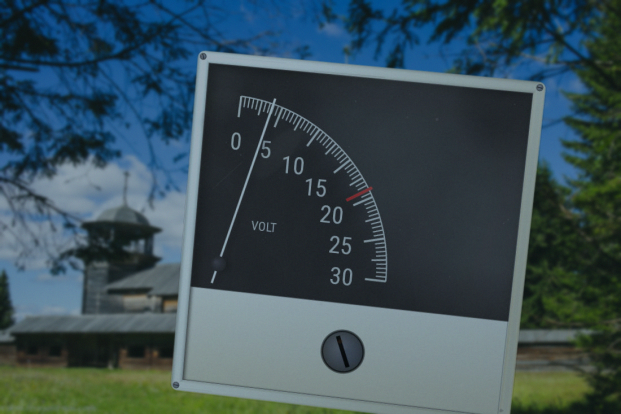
4V
